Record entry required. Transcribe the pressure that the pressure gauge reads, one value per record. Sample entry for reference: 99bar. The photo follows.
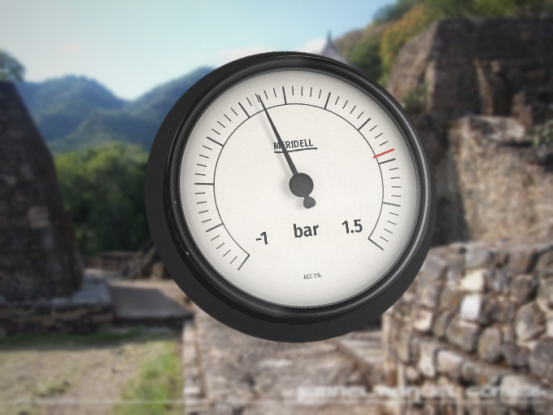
0.1bar
